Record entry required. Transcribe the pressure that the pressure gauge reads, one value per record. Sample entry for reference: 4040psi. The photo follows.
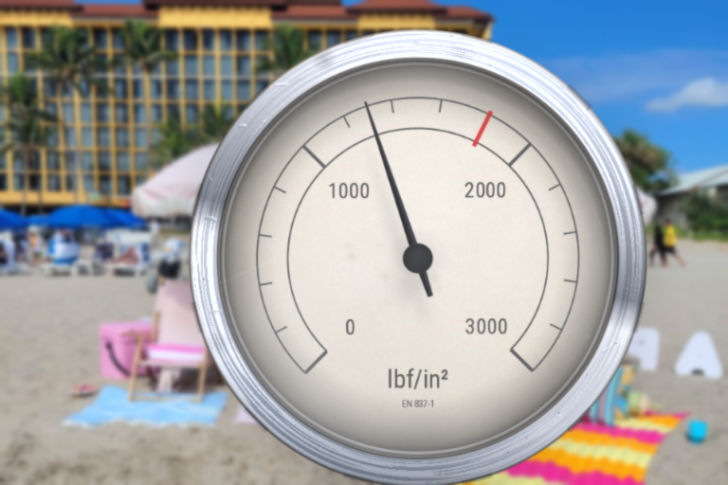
1300psi
